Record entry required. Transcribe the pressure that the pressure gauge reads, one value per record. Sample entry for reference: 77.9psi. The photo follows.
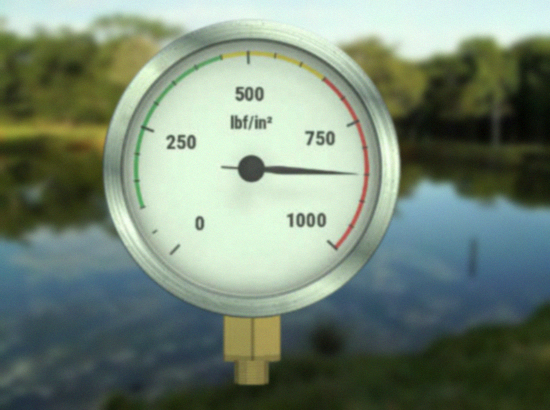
850psi
